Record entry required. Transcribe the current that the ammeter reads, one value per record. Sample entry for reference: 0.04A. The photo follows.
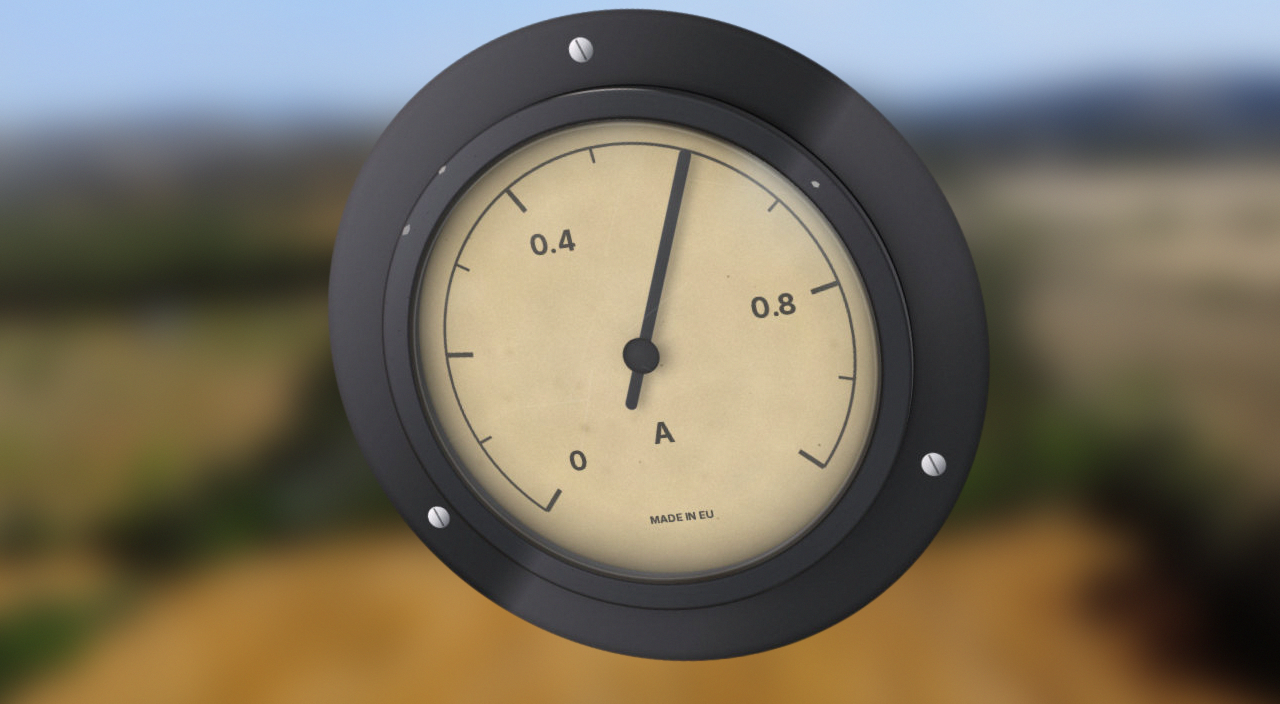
0.6A
